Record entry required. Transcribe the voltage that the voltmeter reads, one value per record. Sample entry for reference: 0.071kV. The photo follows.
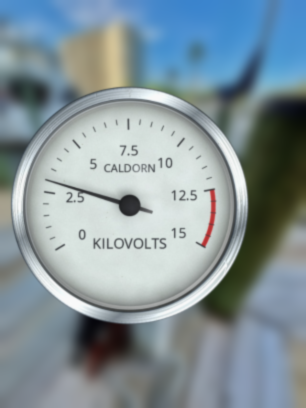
3kV
